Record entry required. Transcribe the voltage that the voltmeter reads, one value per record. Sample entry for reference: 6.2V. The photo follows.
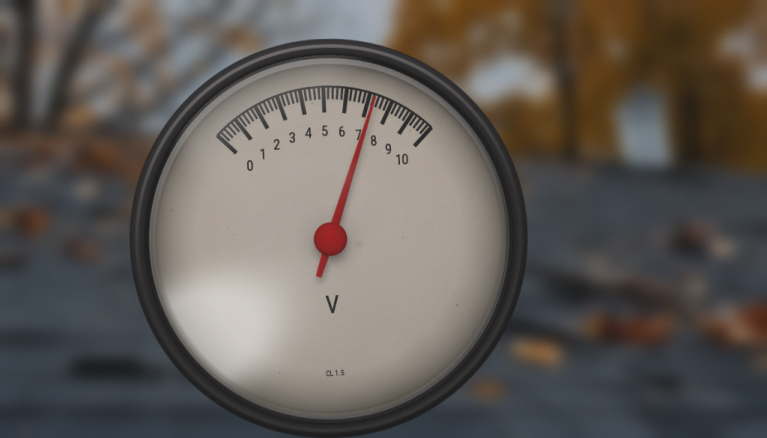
7.2V
